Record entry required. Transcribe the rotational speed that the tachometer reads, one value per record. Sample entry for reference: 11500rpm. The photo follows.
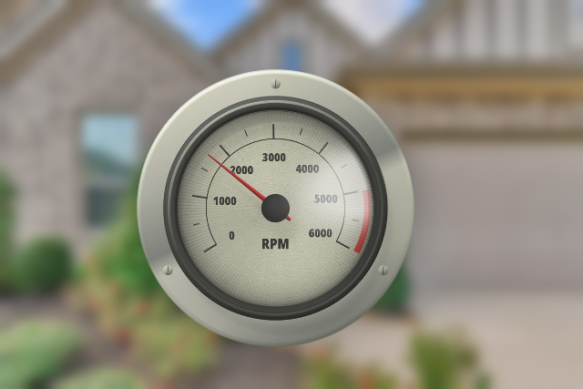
1750rpm
